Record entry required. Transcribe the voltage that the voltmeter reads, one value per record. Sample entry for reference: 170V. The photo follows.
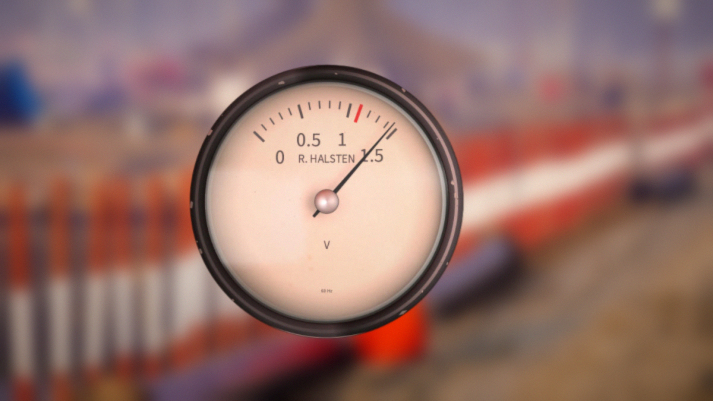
1.45V
